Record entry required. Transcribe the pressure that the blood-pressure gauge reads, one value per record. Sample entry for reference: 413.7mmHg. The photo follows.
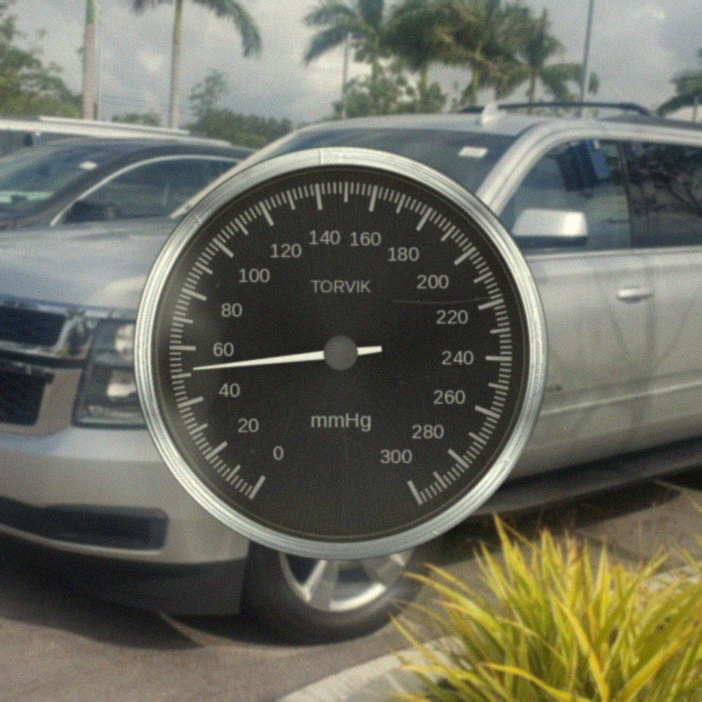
52mmHg
